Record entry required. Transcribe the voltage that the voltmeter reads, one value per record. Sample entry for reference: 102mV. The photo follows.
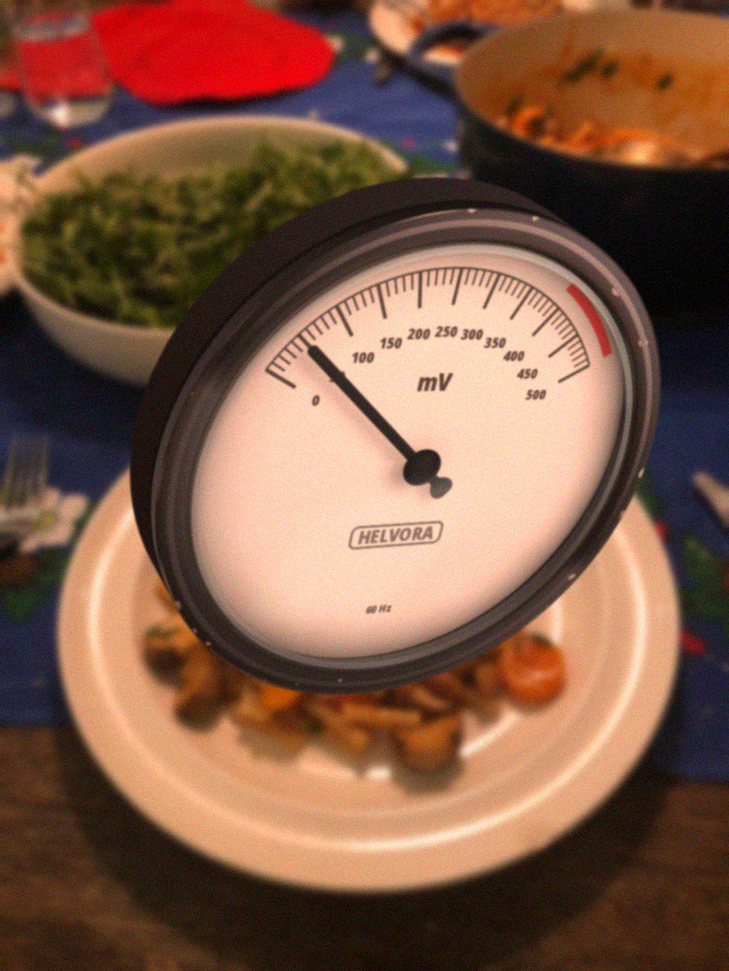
50mV
